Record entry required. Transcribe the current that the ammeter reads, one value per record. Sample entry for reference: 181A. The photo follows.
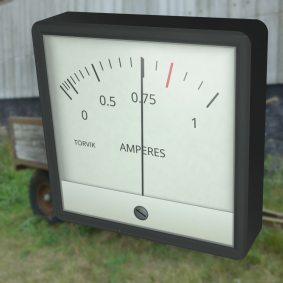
0.75A
